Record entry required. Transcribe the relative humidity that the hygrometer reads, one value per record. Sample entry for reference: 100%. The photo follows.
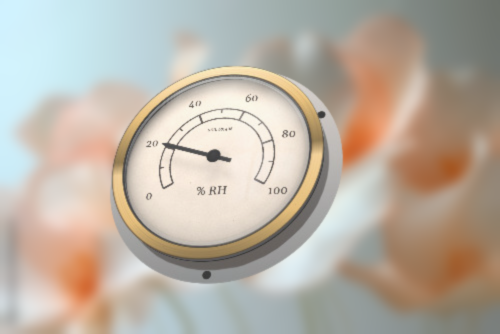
20%
